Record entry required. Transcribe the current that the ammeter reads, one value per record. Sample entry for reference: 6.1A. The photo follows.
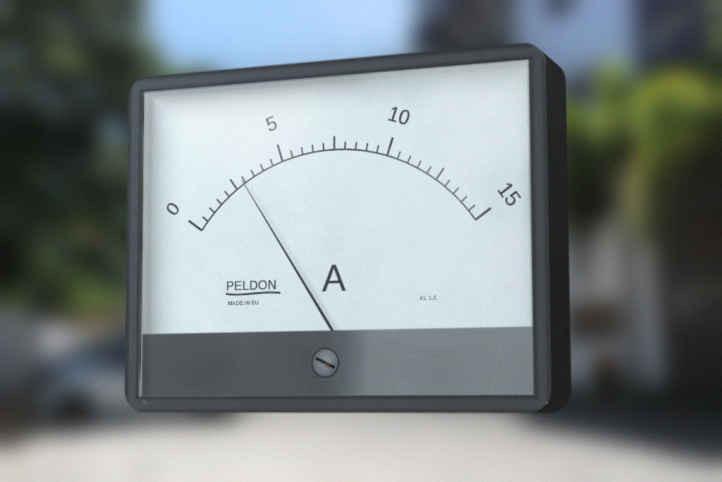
3A
